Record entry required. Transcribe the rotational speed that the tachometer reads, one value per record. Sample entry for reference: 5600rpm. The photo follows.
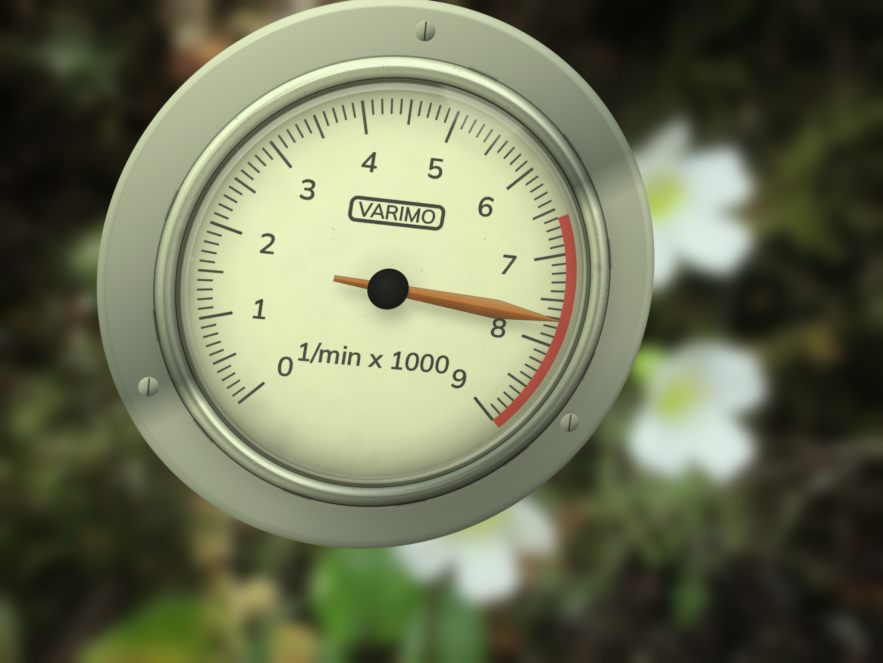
7700rpm
